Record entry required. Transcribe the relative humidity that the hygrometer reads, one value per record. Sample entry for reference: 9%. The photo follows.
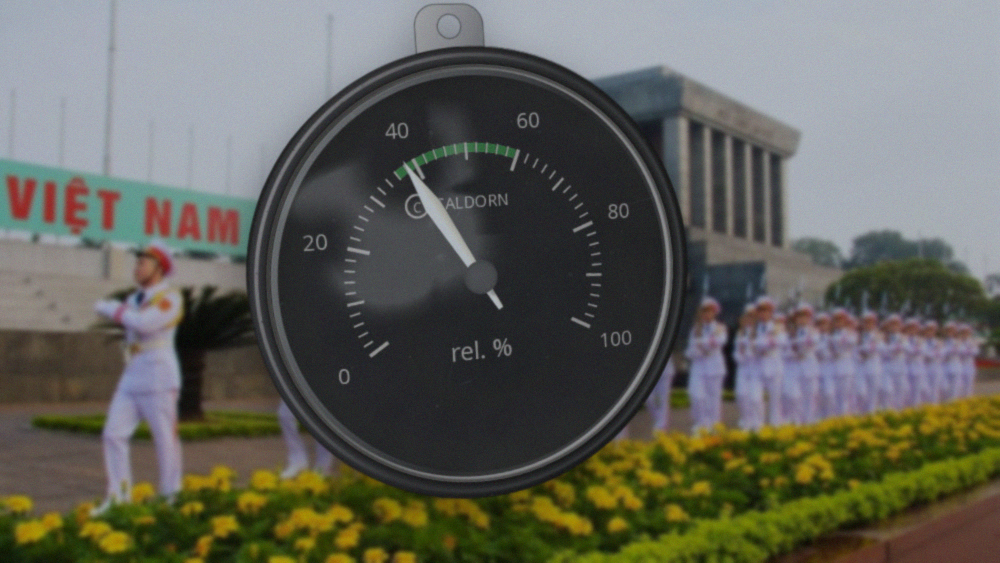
38%
